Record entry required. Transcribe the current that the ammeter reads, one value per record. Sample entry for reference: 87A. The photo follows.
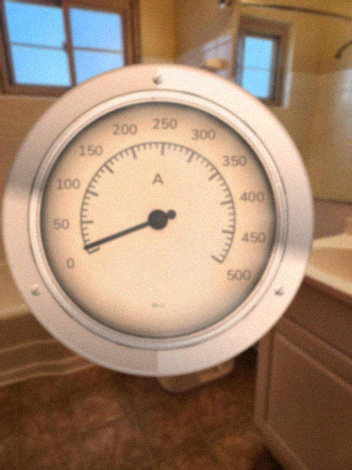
10A
